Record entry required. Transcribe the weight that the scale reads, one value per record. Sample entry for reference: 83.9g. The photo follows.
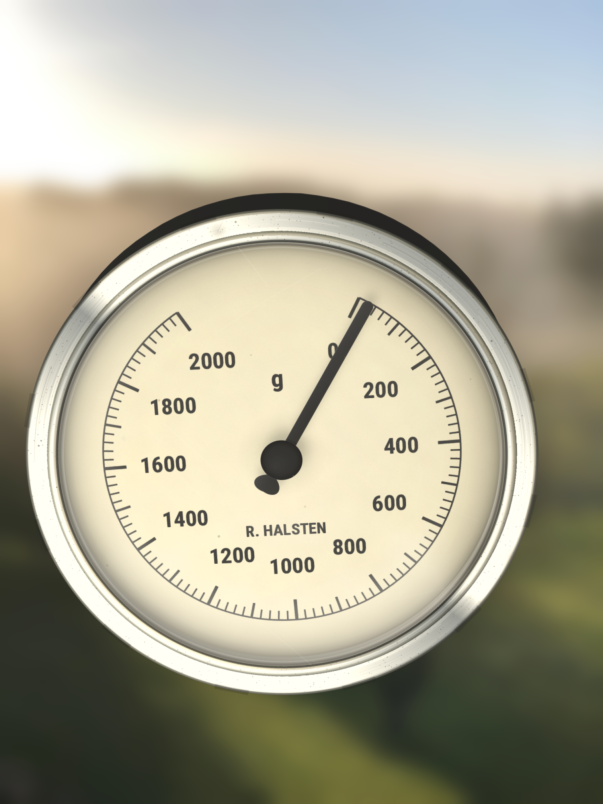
20g
